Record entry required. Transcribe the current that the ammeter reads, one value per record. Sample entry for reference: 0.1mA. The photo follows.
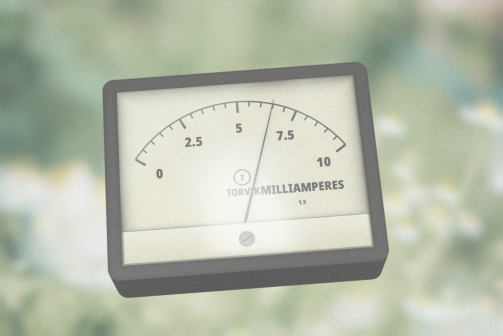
6.5mA
